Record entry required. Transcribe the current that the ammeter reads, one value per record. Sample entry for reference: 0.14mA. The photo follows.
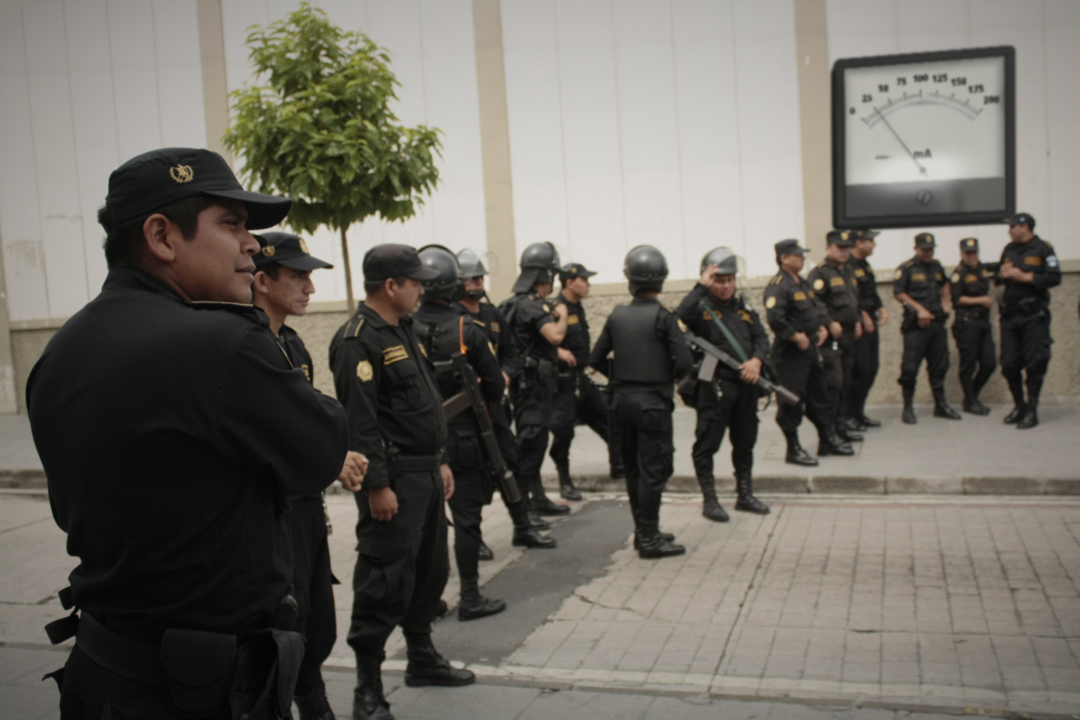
25mA
